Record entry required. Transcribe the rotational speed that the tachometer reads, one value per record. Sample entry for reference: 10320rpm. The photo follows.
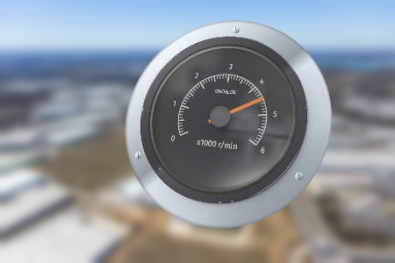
4500rpm
